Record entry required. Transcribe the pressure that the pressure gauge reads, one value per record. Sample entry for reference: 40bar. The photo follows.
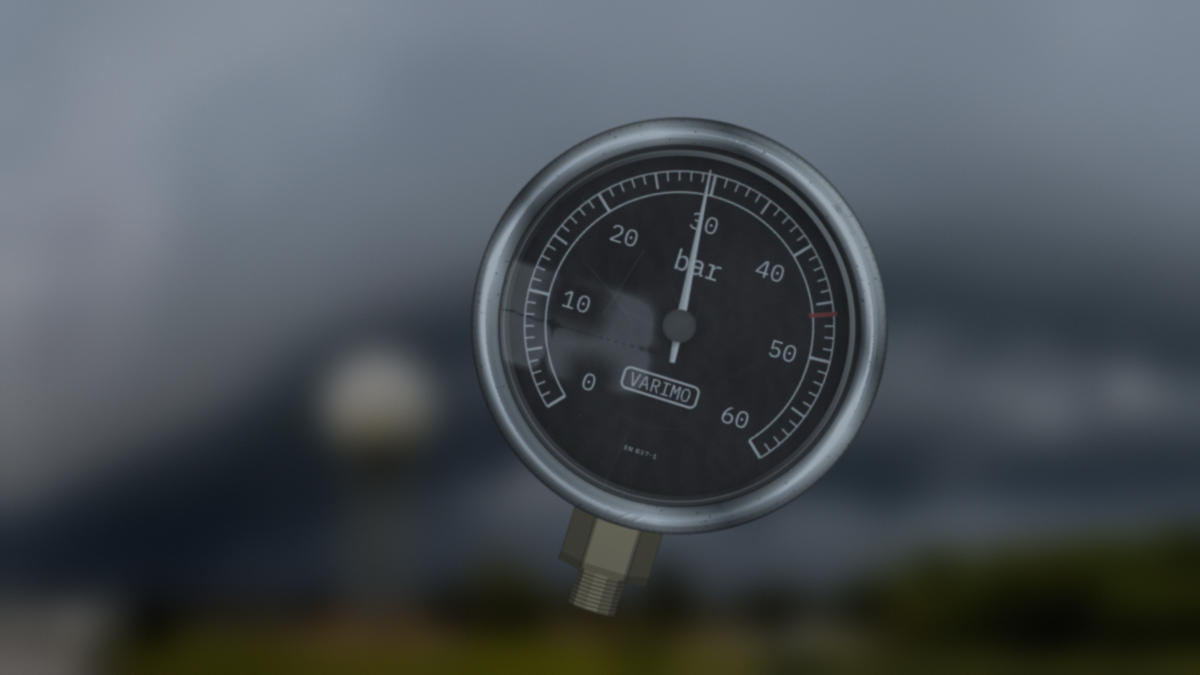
29.5bar
